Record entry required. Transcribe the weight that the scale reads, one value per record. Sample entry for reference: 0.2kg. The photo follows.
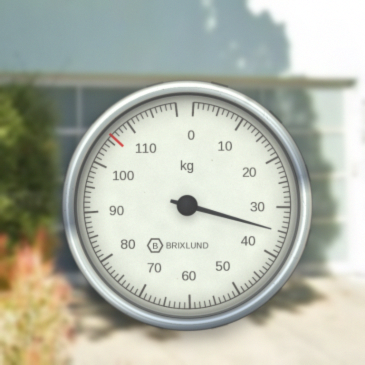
35kg
